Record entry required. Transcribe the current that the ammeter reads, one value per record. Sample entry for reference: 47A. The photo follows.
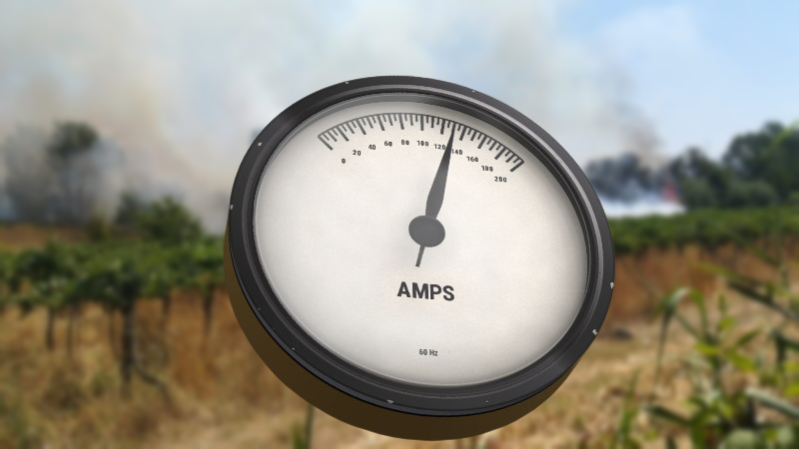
130A
